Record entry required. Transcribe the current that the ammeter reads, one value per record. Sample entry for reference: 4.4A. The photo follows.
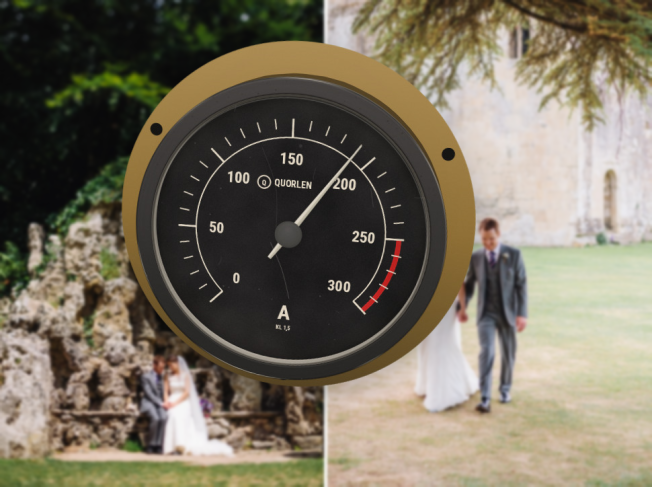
190A
